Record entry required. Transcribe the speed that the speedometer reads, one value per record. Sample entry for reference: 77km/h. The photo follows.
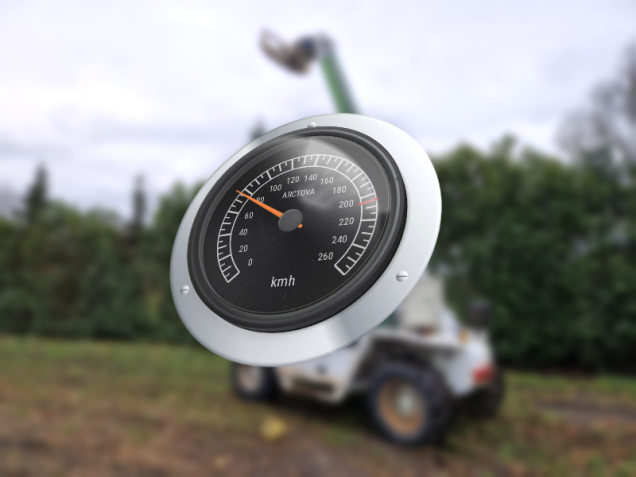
75km/h
